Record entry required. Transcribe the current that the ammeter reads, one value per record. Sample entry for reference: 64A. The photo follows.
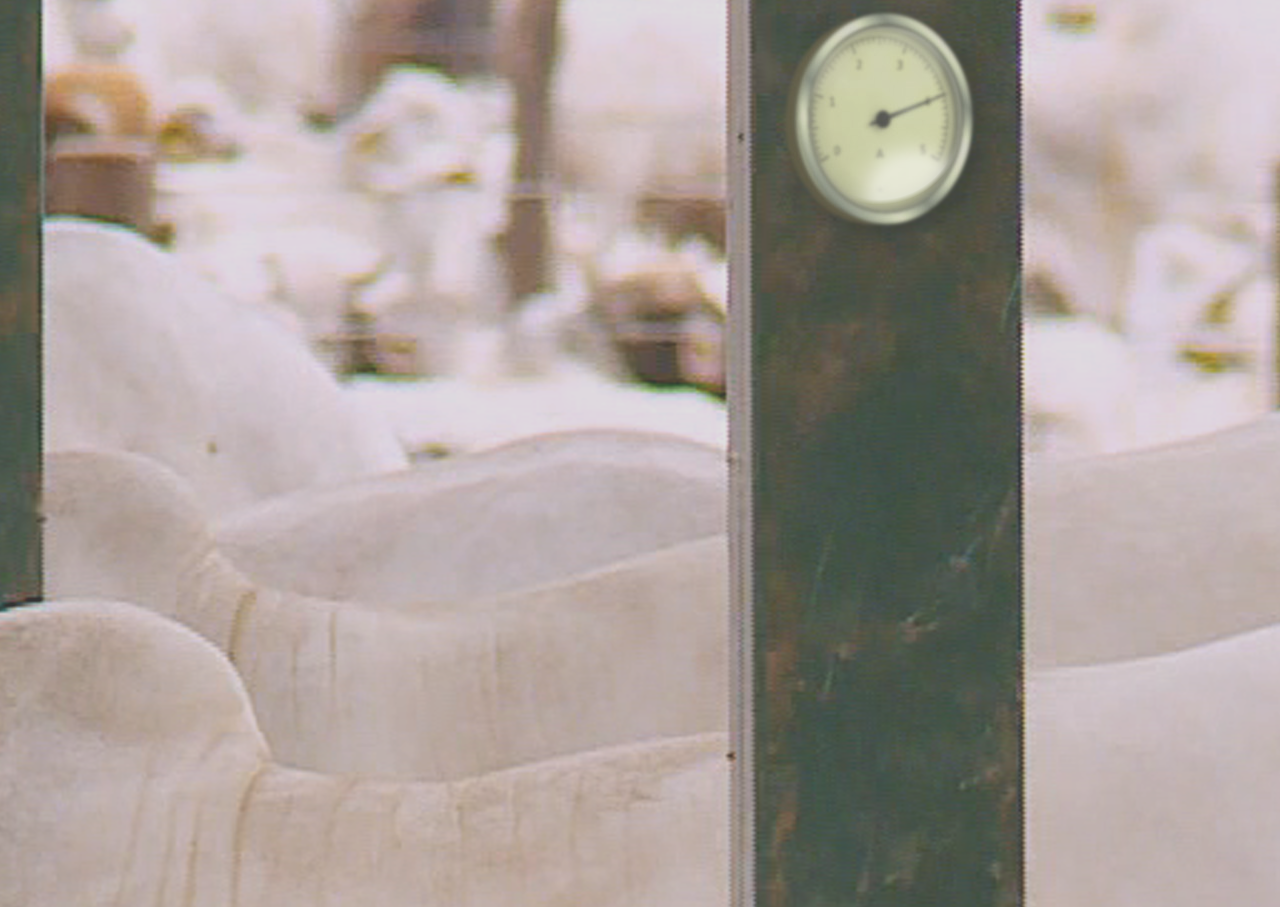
4A
